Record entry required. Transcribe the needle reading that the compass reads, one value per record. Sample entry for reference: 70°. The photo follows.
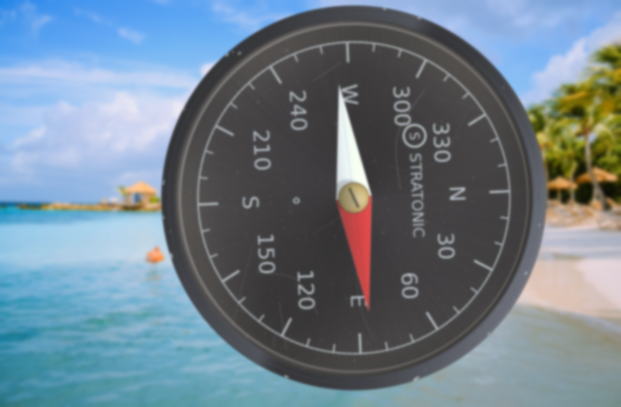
85°
